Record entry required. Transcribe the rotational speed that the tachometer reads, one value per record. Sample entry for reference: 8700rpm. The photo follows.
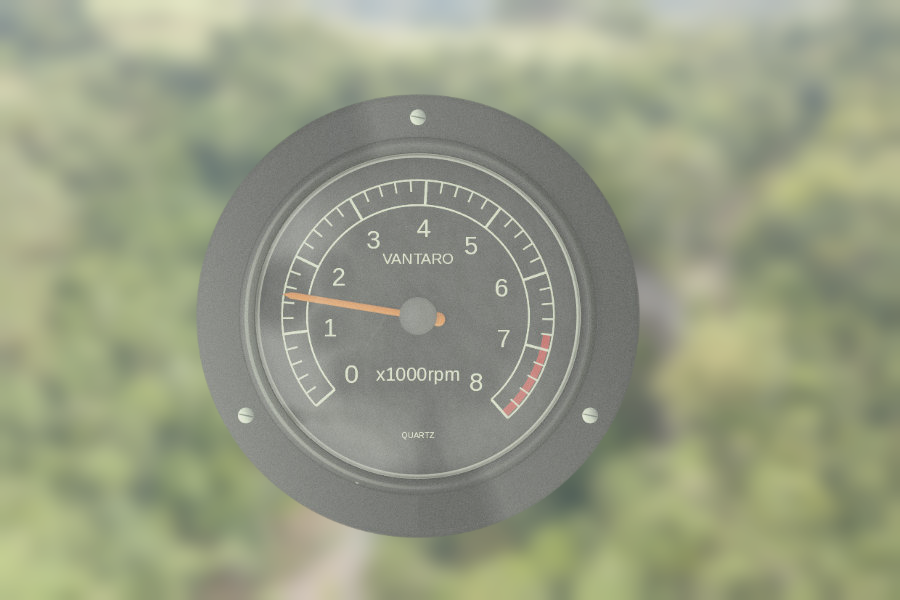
1500rpm
